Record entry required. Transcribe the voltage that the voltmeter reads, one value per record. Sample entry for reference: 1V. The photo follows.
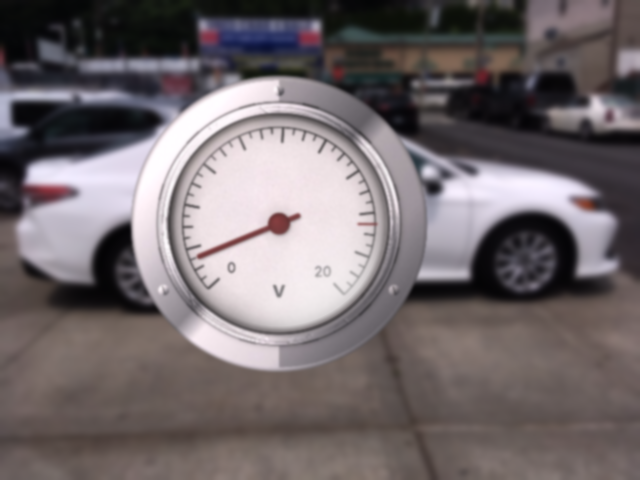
1.5V
